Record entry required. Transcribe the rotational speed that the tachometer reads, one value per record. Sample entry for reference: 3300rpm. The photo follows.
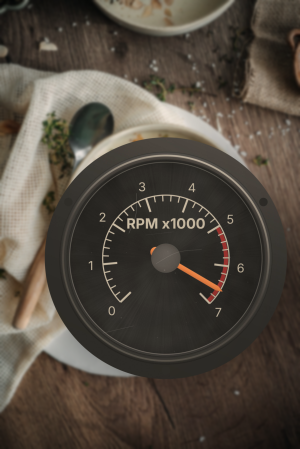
6600rpm
